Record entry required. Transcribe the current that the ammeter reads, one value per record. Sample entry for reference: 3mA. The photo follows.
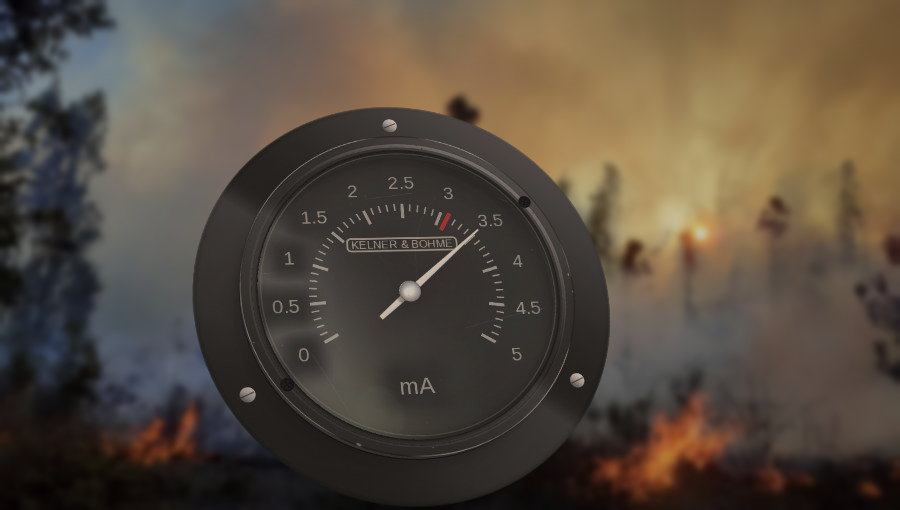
3.5mA
